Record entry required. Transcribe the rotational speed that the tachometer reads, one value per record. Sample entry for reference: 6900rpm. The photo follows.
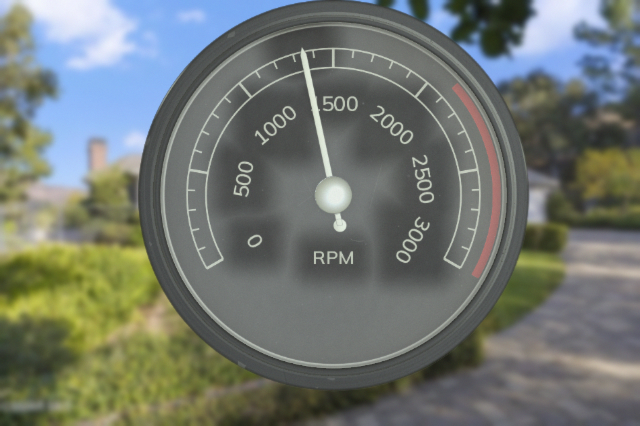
1350rpm
